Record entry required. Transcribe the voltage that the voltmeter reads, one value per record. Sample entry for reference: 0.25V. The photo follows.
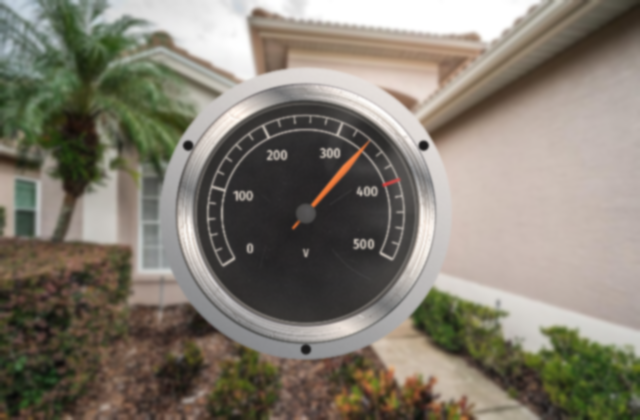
340V
